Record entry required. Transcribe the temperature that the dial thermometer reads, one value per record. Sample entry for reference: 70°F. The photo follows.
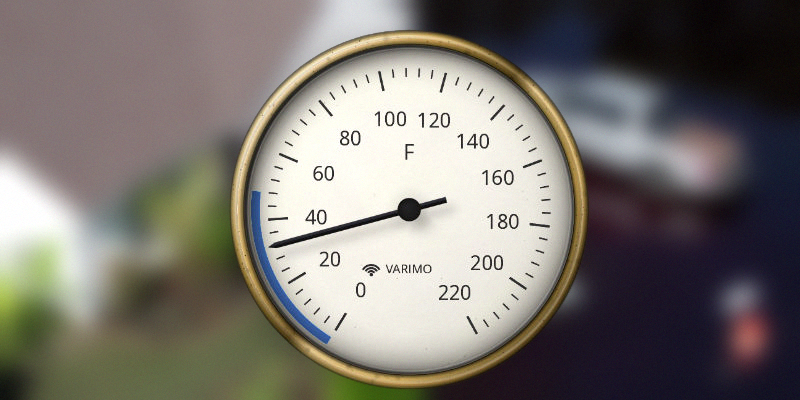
32°F
